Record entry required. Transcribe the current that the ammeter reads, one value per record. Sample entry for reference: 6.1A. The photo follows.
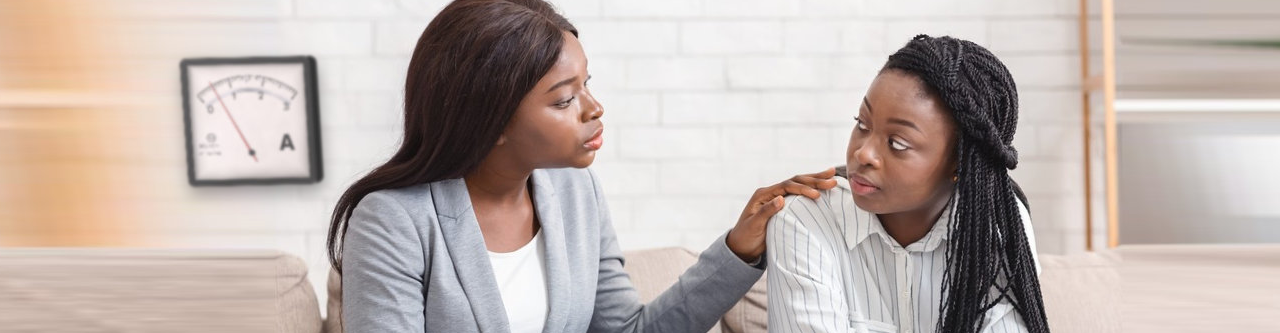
0.5A
